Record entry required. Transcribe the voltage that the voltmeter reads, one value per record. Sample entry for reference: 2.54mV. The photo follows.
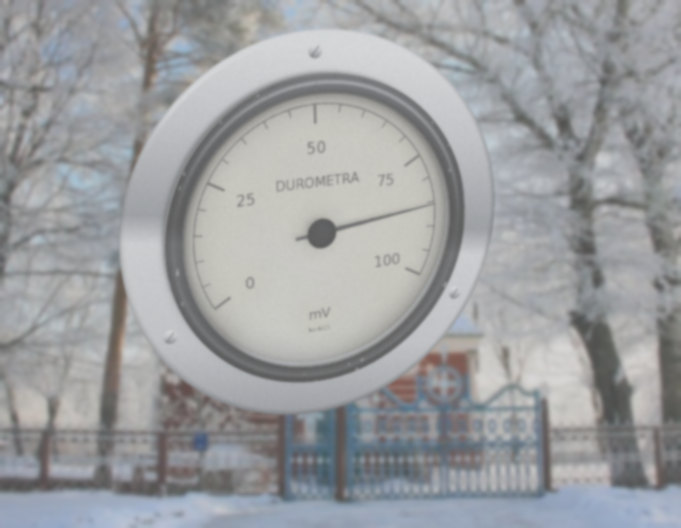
85mV
